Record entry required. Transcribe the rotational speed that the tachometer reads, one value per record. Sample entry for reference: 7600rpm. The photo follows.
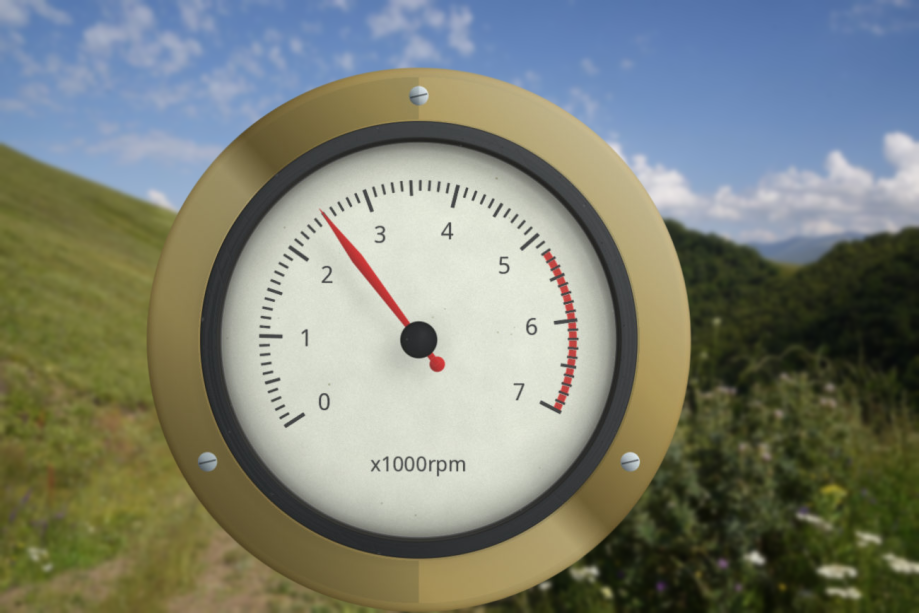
2500rpm
